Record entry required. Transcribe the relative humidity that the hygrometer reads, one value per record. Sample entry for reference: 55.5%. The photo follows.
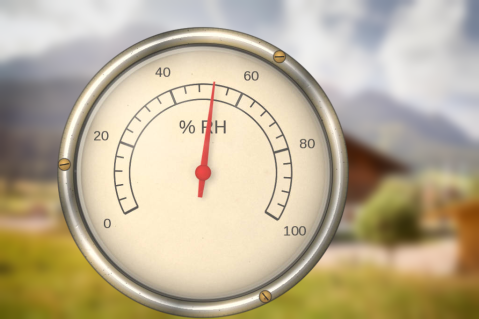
52%
